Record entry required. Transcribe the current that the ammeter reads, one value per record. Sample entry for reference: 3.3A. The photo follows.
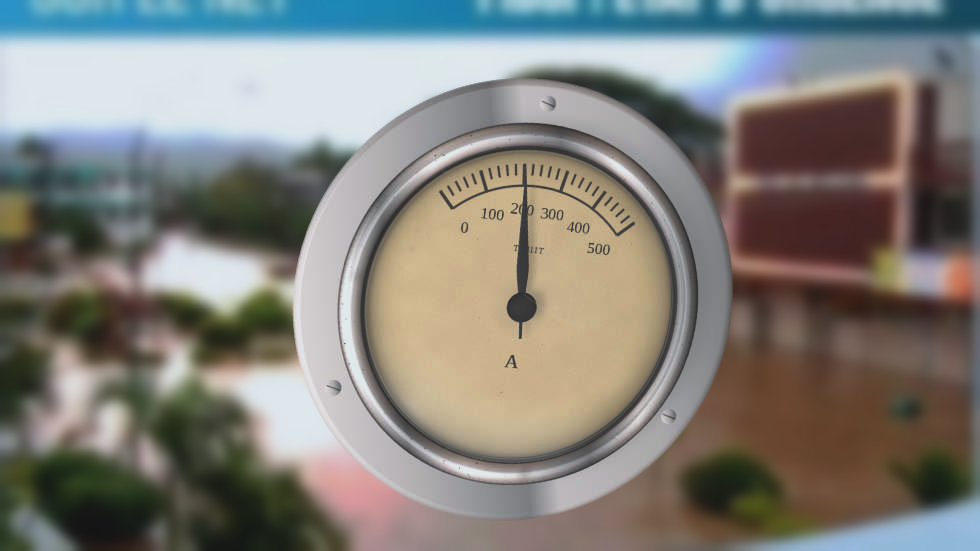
200A
